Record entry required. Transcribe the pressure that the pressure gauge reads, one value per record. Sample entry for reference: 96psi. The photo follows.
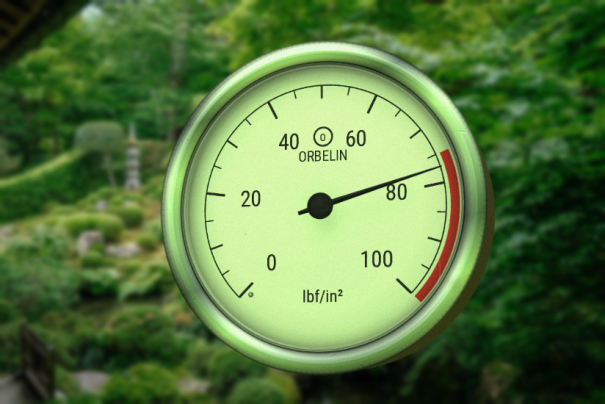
77.5psi
